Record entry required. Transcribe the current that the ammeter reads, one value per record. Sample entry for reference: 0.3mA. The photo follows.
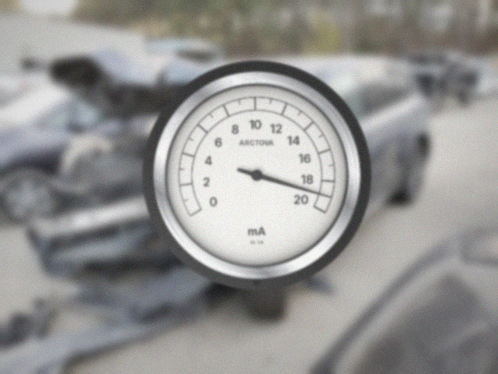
19mA
